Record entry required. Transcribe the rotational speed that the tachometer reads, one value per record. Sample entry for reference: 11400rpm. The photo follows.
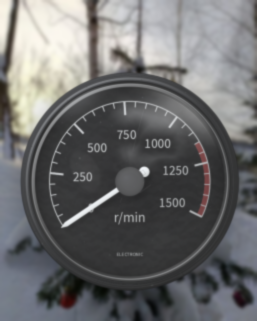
0rpm
